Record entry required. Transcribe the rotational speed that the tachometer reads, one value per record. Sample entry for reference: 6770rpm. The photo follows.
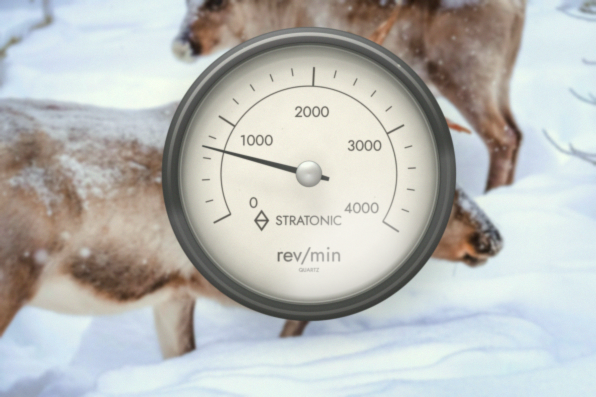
700rpm
